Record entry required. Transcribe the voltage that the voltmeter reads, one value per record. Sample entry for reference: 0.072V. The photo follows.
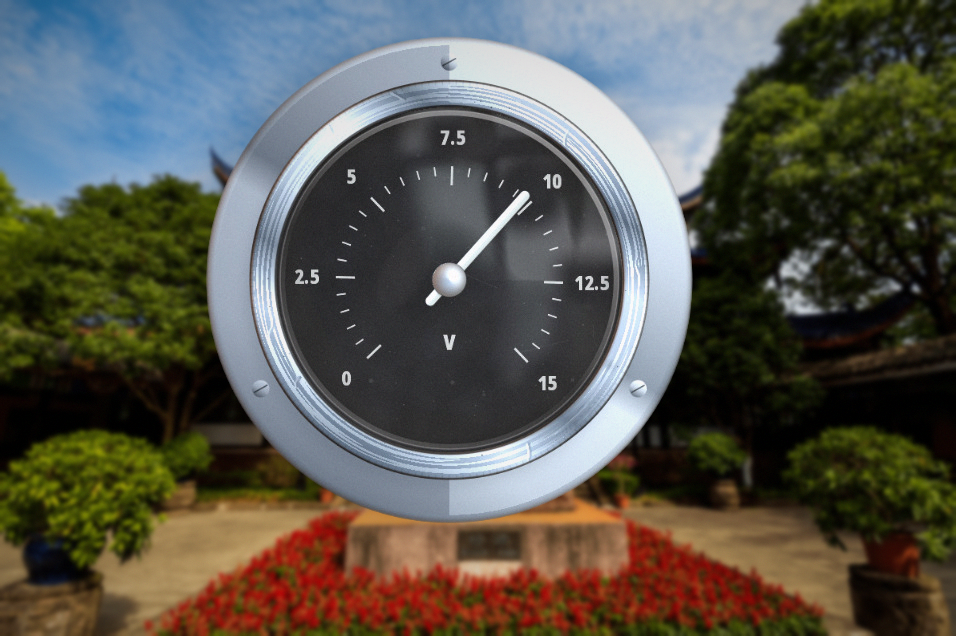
9.75V
